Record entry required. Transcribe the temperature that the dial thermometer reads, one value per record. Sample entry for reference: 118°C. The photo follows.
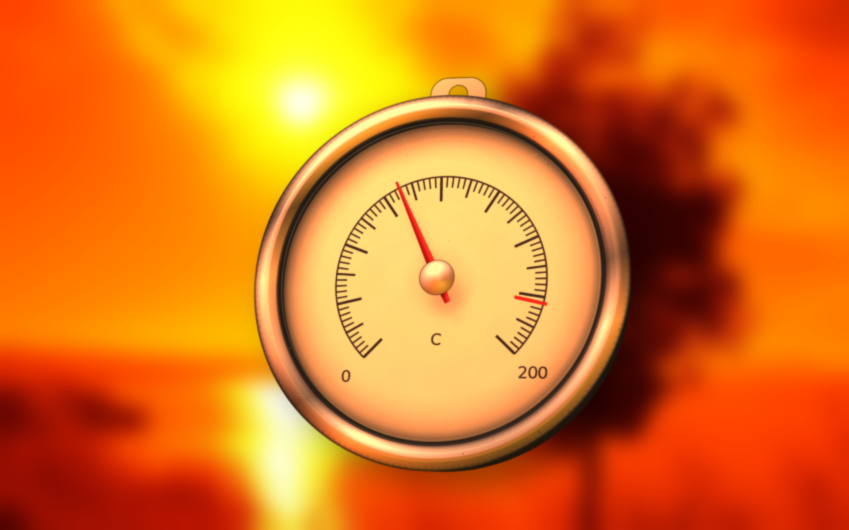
82.5°C
